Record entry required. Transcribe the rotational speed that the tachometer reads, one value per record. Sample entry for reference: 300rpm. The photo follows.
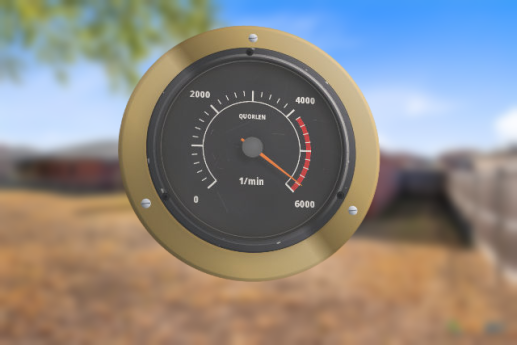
5800rpm
